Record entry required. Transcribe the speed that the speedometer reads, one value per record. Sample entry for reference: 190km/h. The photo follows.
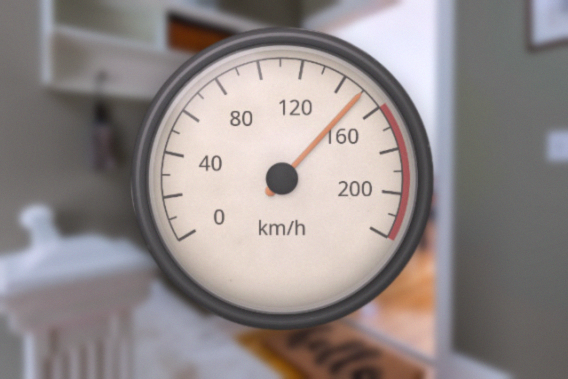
150km/h
